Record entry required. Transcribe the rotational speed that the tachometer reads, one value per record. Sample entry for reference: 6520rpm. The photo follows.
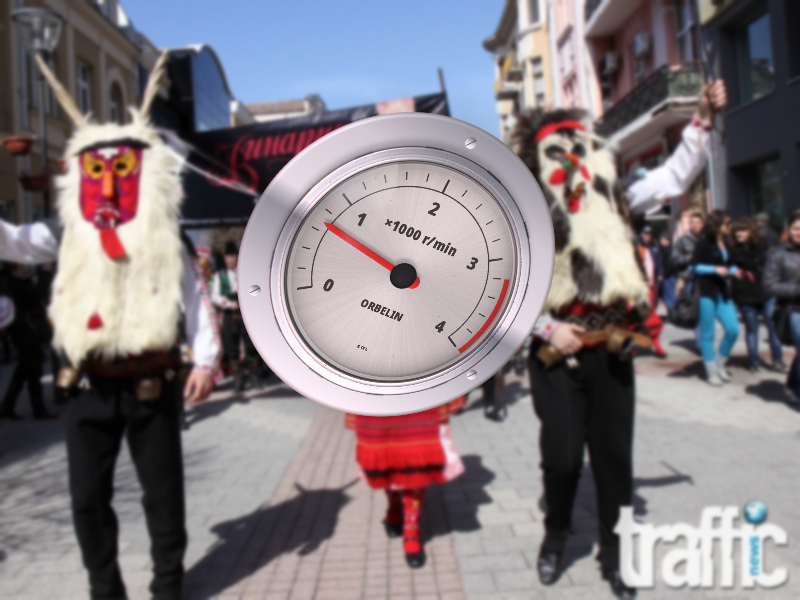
700rpm
